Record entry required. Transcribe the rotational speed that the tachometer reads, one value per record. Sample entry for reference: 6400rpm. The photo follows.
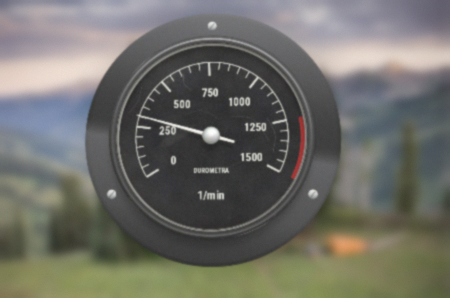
300rpm
